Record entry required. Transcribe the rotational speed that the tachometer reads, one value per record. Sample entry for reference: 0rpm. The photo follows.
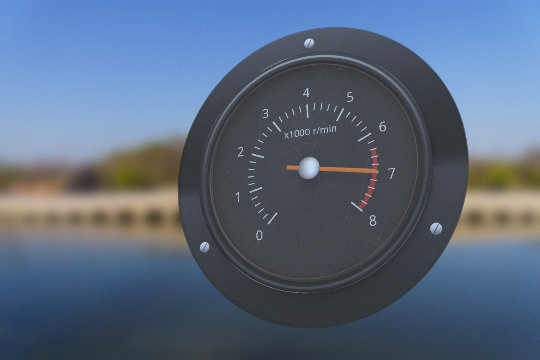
7000rpm
